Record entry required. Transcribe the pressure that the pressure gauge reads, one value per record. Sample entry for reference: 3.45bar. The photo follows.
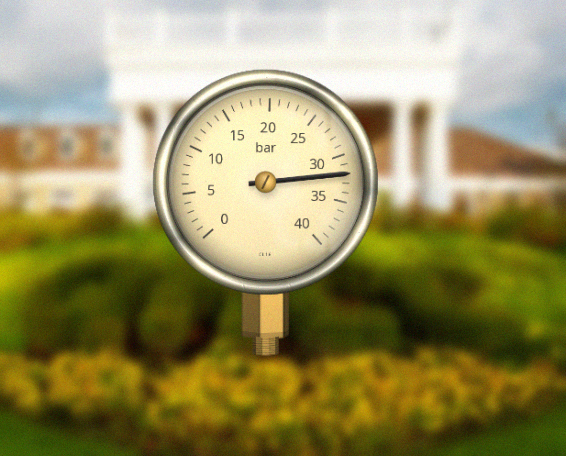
32bar
